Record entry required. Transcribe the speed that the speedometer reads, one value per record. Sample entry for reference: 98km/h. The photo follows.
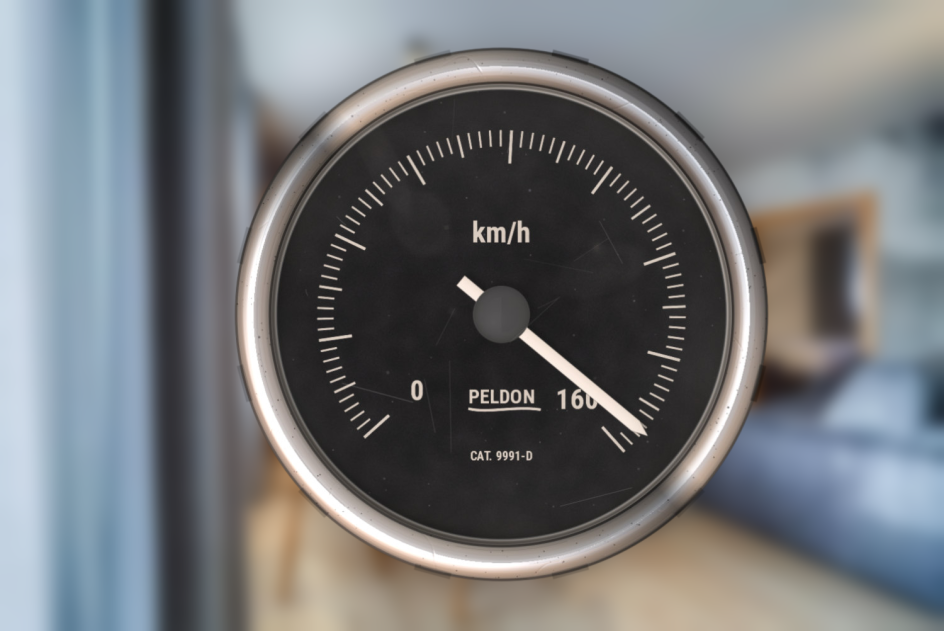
155km/h
